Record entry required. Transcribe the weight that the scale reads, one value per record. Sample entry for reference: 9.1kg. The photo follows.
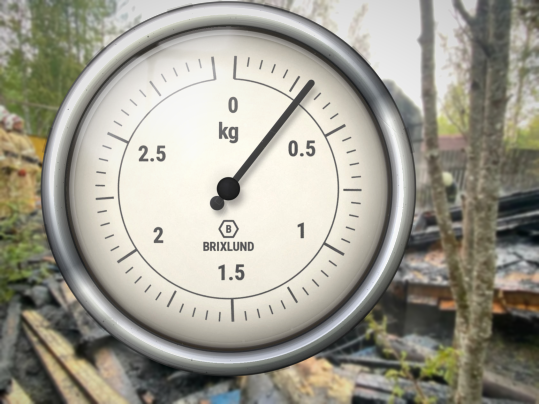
0.3kg
